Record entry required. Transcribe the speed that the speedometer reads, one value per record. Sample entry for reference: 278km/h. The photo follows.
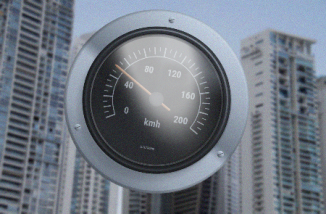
50km/h
